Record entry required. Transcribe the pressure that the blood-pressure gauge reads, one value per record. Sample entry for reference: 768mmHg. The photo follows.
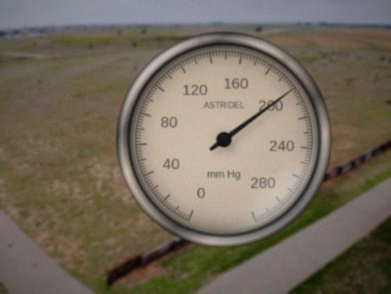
200mmHg
